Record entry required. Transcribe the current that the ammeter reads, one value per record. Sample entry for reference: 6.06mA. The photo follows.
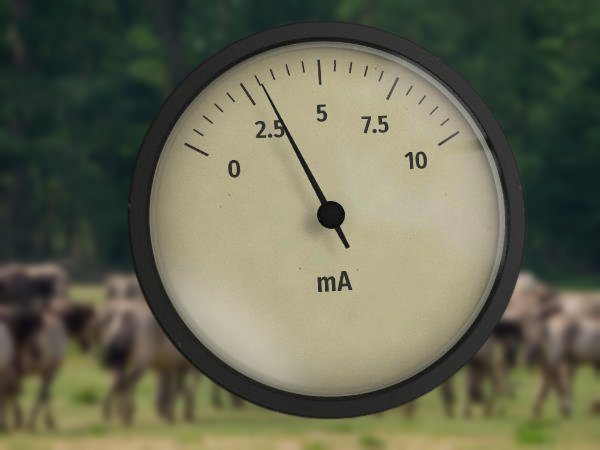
3mA
